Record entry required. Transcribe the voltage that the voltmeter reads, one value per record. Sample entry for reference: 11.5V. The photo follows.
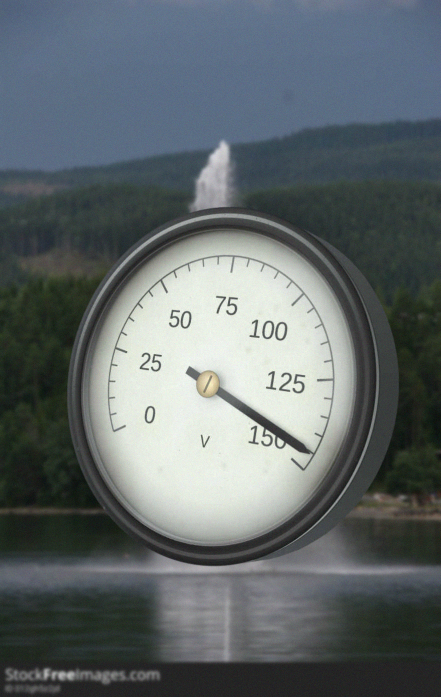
145V
